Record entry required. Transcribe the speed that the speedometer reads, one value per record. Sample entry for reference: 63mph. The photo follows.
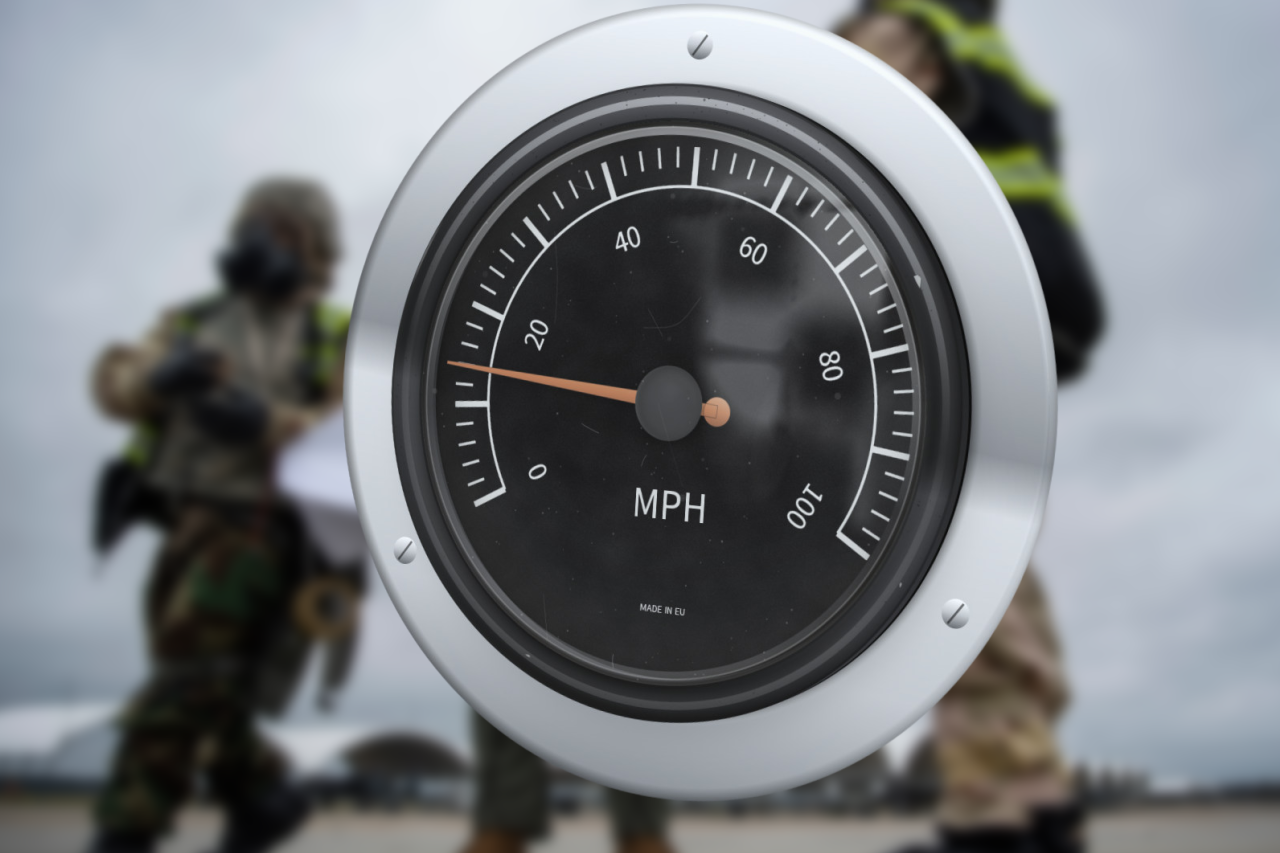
14mph
